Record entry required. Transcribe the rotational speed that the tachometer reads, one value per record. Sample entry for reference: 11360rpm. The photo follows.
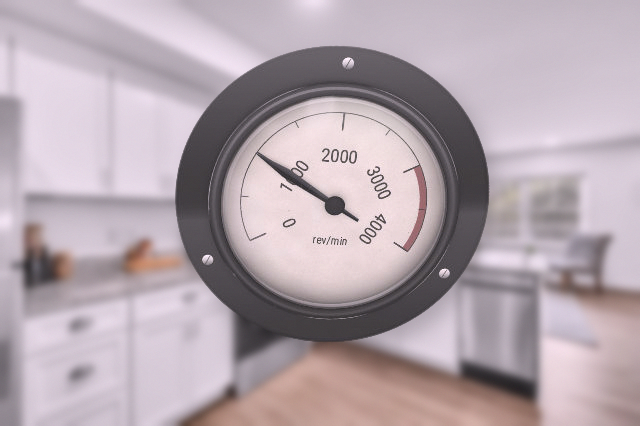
1000rpm
